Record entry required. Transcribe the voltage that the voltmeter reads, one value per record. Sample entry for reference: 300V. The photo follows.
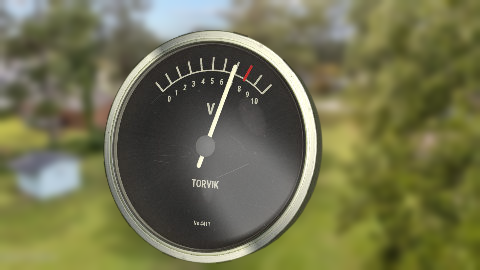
7V
